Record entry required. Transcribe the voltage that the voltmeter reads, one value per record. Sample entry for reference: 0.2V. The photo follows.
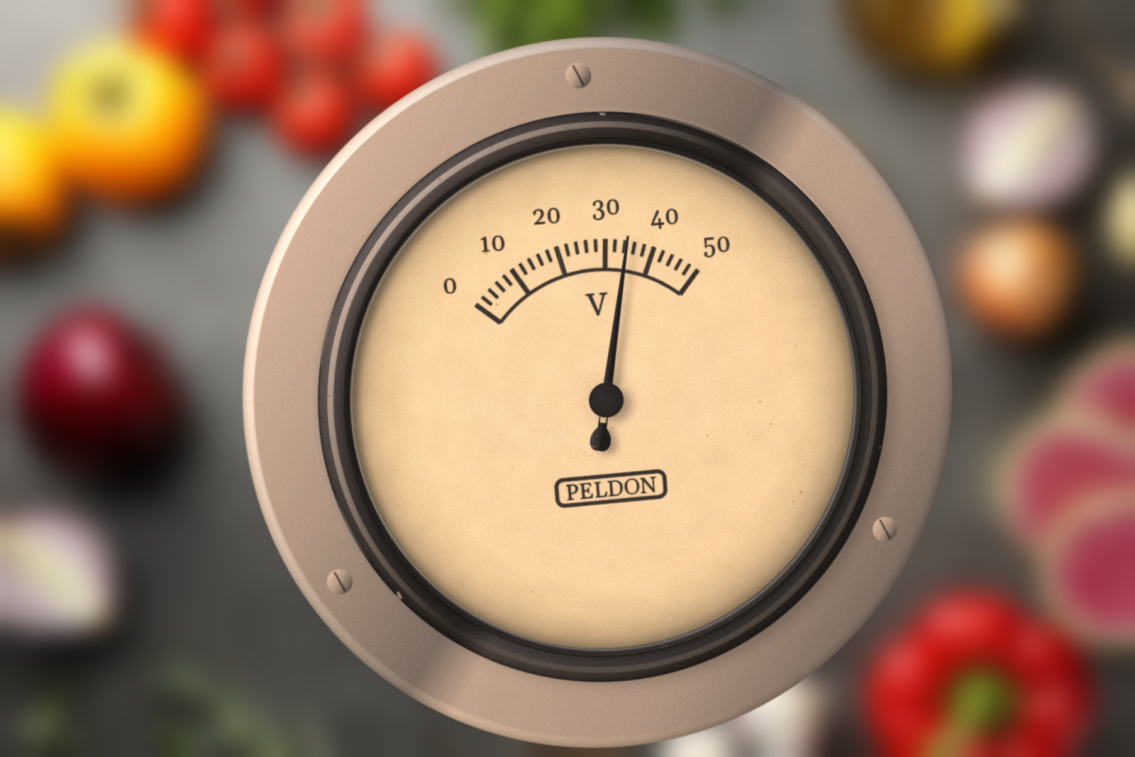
34V
